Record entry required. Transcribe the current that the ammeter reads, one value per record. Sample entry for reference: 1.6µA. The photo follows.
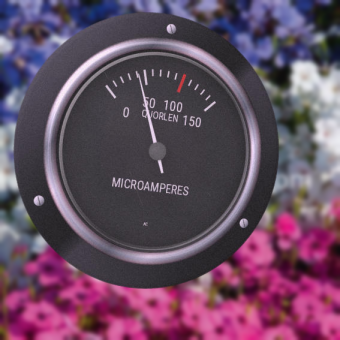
40µA
